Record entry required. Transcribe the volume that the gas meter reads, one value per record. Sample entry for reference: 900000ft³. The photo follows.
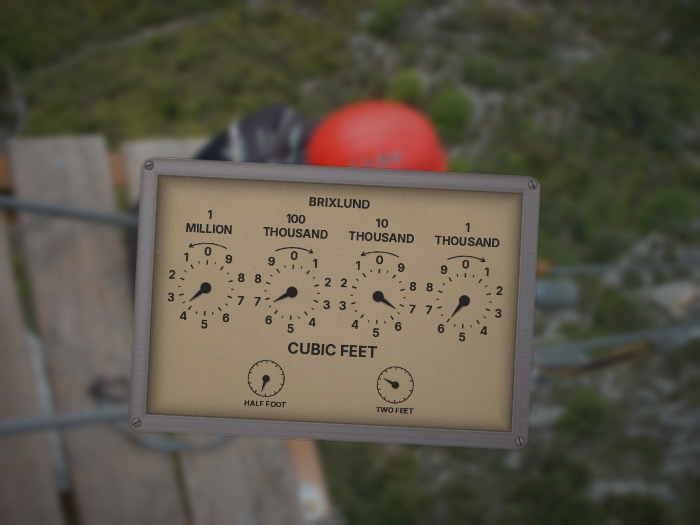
366600ft³
